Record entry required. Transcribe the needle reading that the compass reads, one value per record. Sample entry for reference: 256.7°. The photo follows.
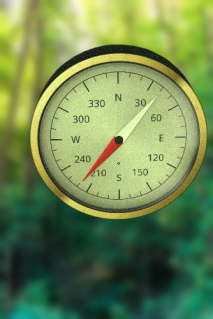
220°
